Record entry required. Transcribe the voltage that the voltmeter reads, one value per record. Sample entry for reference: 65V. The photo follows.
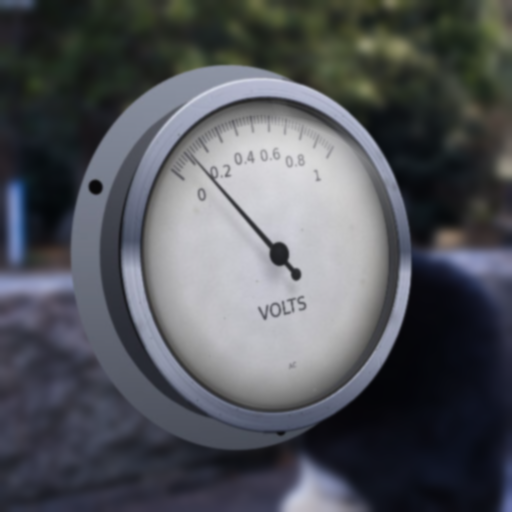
0.1V
